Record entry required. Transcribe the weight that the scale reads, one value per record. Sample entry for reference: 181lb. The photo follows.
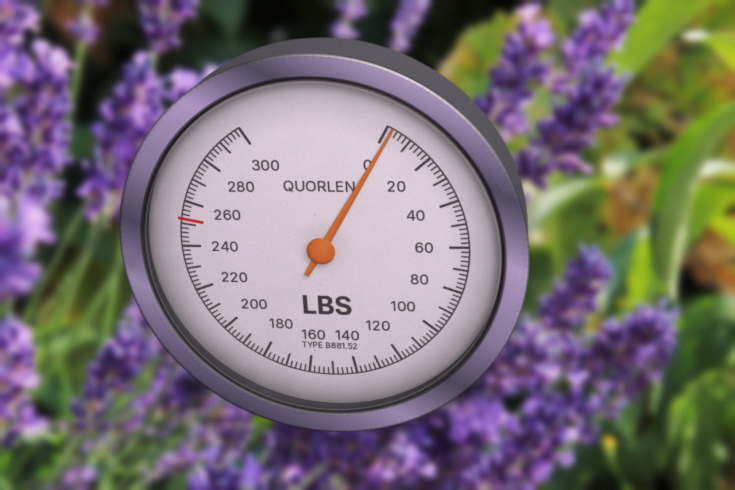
2lb
